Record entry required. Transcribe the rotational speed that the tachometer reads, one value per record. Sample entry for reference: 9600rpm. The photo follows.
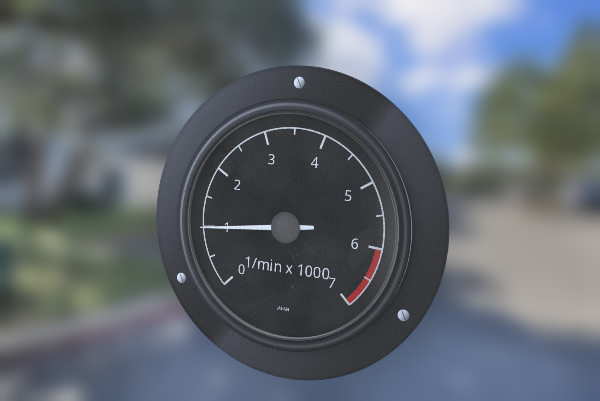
1000rpm
